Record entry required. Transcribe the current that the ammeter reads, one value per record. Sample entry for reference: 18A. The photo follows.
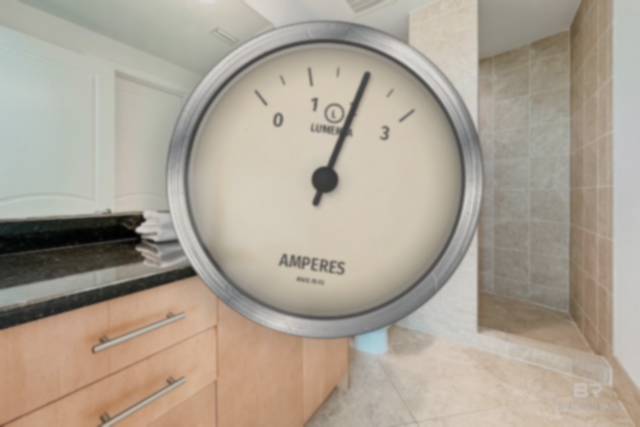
2A
